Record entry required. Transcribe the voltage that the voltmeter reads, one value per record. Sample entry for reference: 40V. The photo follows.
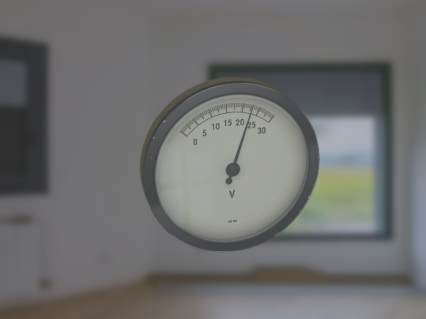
22.5V
